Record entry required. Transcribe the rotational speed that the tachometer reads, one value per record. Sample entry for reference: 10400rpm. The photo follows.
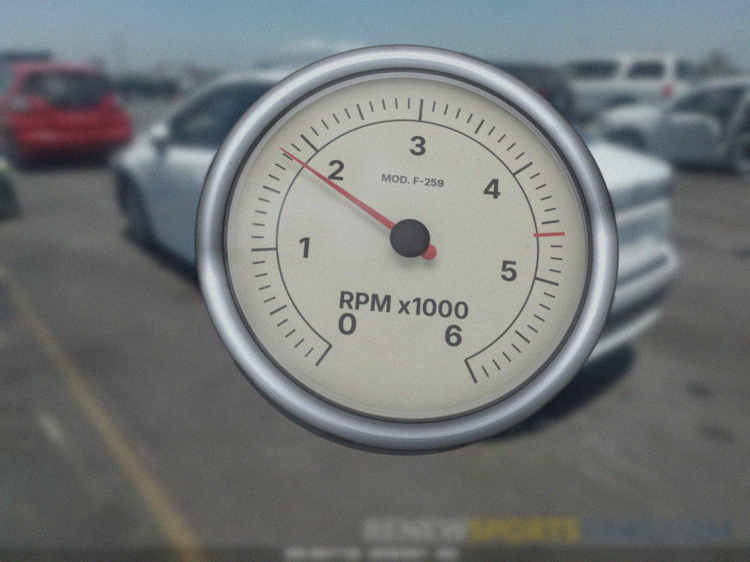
1800rpm
